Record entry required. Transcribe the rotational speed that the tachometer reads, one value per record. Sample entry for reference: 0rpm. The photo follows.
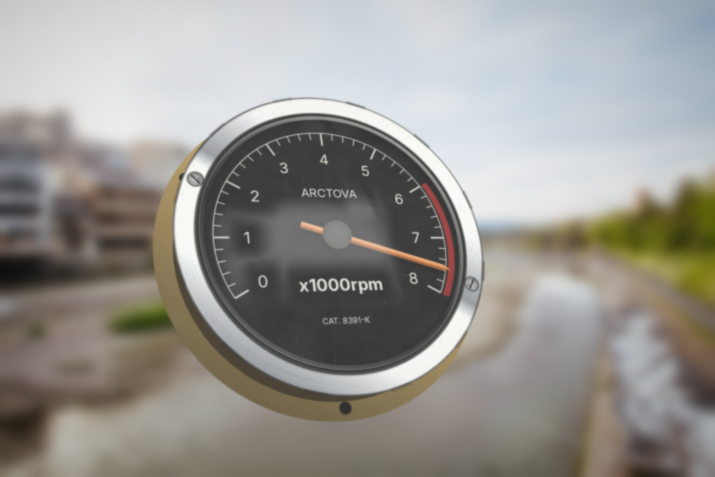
7600rpm
